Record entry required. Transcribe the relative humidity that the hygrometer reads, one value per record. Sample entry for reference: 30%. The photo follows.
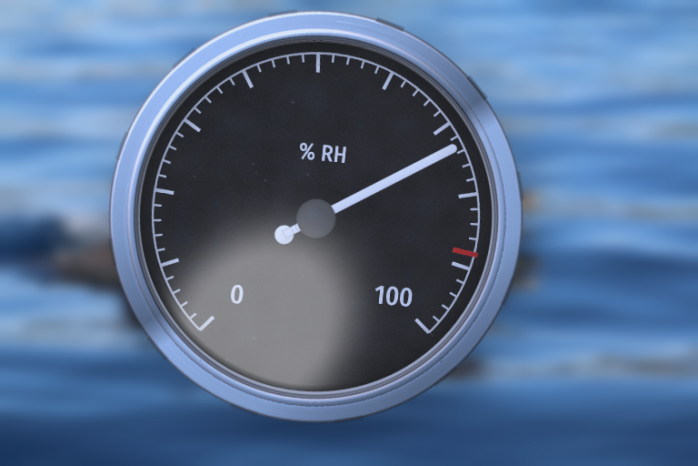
73%
